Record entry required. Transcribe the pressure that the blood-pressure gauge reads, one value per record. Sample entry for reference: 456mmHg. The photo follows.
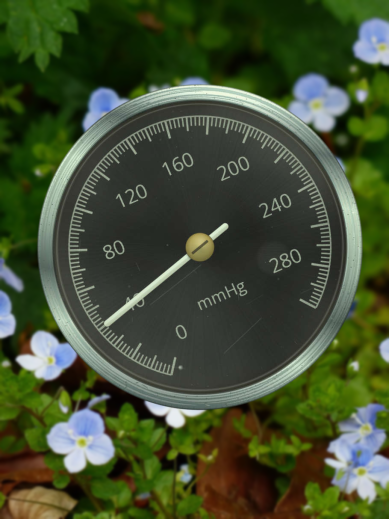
40mmHg
